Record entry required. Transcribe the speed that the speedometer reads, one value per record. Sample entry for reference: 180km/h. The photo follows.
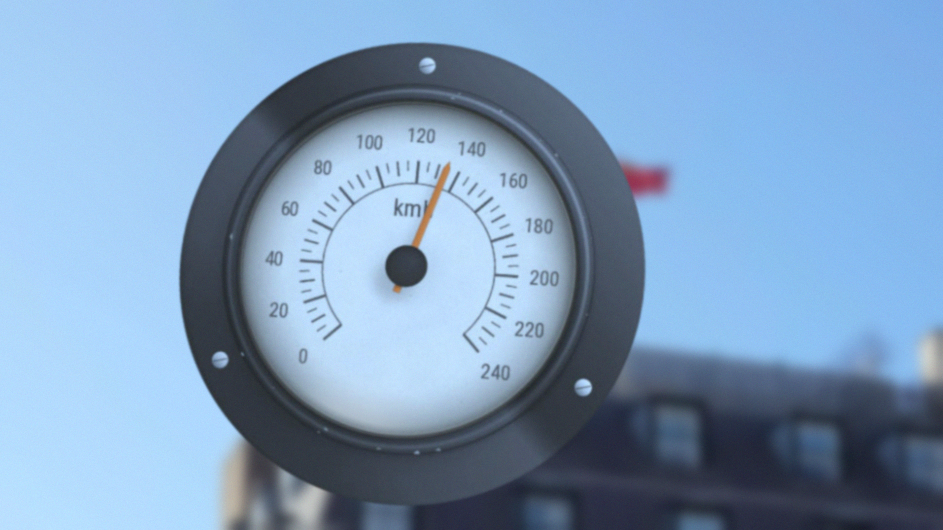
135km/h
